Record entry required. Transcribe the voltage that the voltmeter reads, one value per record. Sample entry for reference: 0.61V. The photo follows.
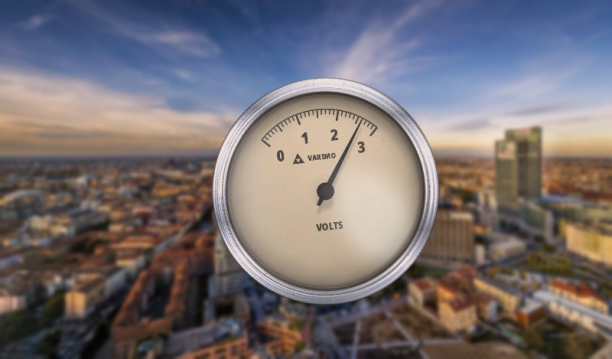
2.6V
